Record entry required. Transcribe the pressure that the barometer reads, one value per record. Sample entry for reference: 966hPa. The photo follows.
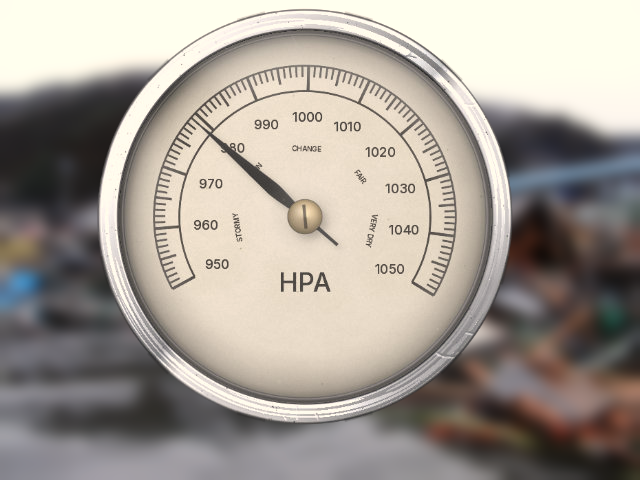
979hPa
